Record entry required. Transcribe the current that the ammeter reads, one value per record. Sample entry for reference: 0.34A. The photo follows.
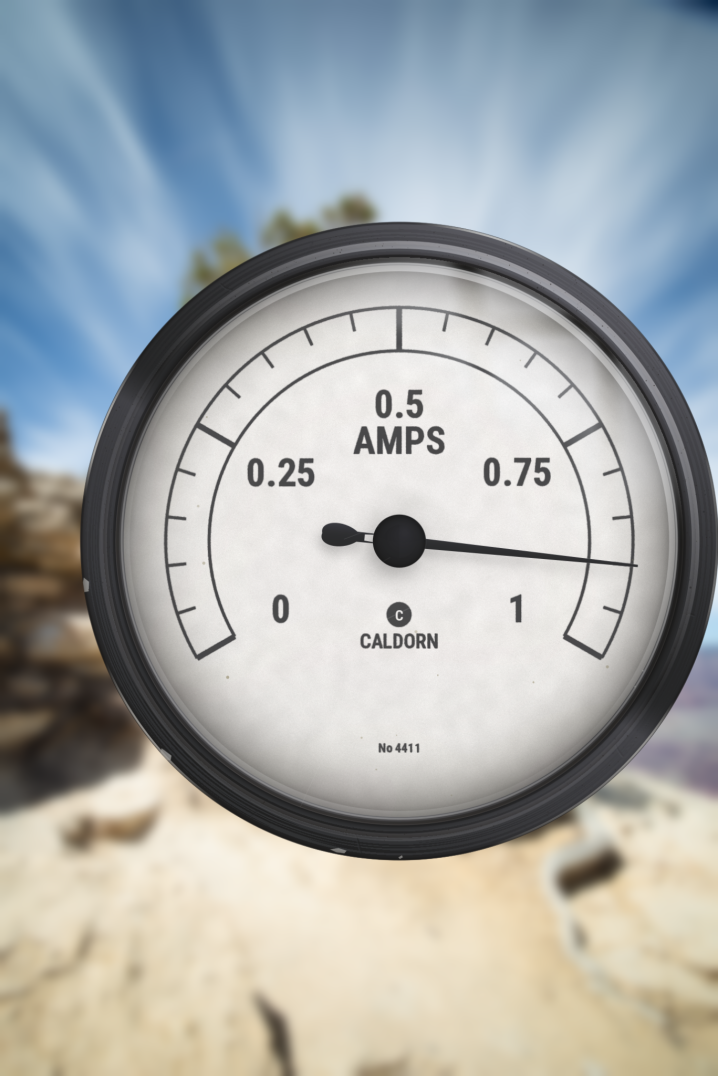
0.9A
